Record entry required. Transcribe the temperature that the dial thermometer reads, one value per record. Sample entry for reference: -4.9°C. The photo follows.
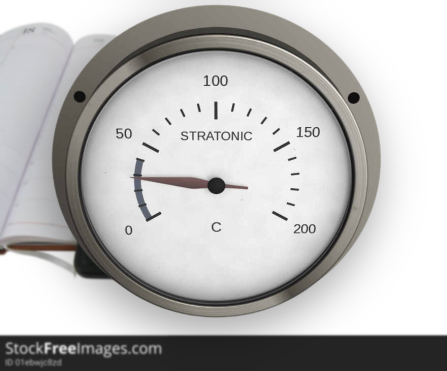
30°C
